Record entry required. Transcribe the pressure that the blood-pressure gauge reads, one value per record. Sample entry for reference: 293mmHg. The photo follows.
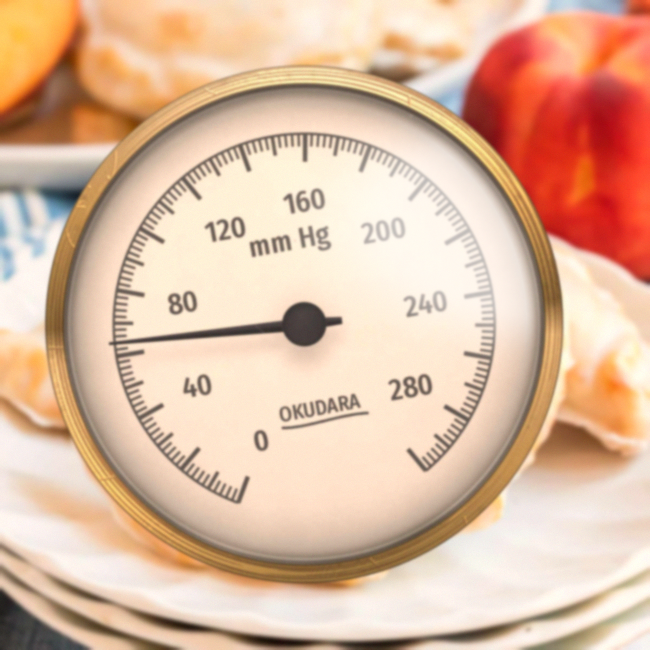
64mmHg
